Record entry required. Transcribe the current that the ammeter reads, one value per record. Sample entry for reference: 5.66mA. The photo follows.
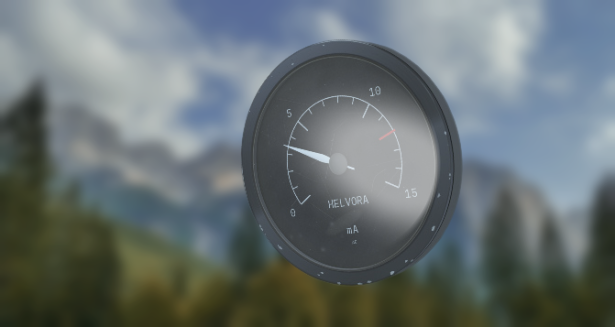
3.5mA
